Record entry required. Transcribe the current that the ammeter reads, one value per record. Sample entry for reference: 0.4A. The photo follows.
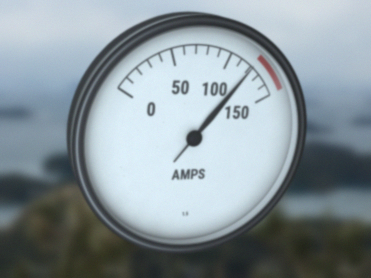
120A
